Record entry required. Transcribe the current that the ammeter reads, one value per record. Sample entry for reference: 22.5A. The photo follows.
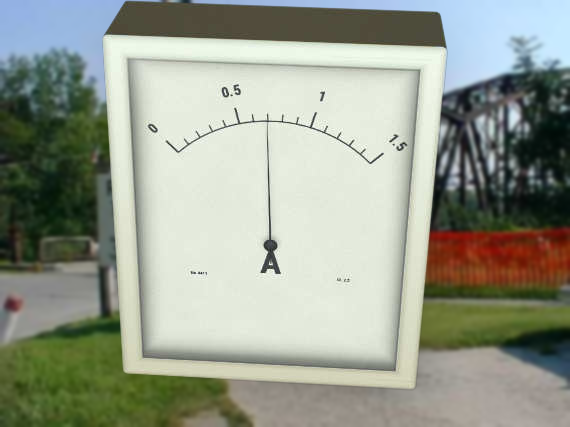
0.7A
